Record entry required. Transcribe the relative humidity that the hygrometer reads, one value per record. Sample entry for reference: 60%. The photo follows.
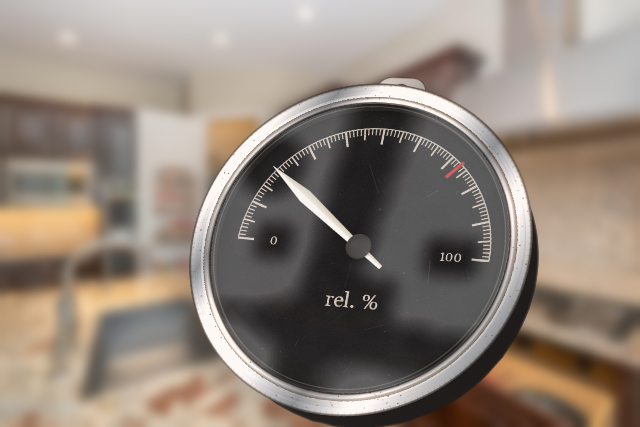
20%
